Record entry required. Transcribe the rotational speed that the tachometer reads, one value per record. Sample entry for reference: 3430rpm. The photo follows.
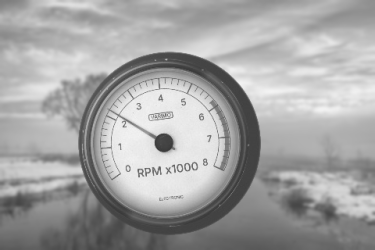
2200rpm
